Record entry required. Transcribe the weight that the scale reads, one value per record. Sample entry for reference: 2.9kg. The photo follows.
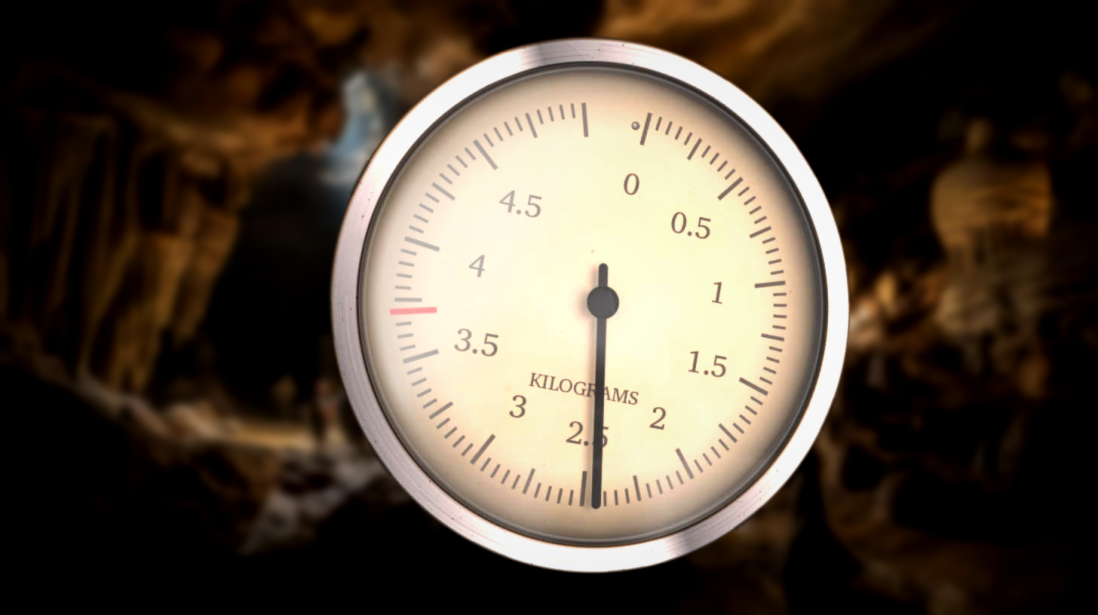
2.45kg
